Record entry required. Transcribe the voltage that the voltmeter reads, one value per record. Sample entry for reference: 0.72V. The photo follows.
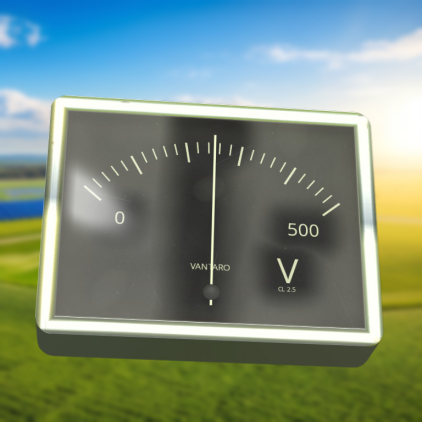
250V
